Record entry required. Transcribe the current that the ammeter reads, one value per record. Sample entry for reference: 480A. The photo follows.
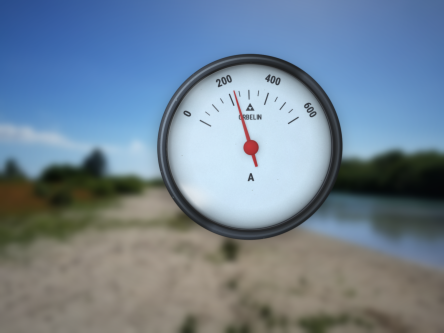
225A
